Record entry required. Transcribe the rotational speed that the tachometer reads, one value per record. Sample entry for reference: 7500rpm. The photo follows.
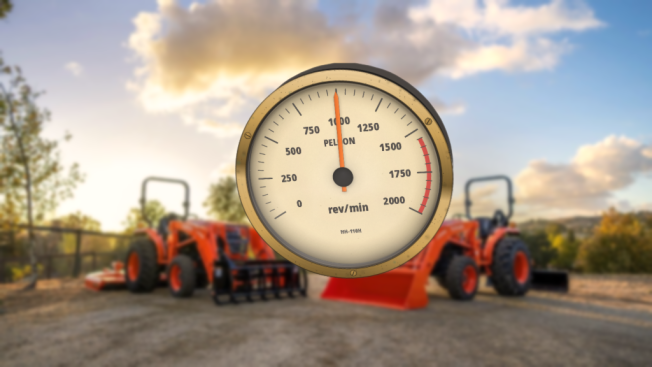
1000rpm
